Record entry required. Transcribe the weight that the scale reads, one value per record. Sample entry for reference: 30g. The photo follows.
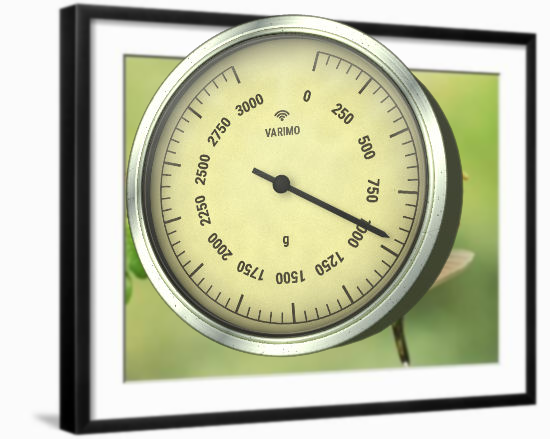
950g
